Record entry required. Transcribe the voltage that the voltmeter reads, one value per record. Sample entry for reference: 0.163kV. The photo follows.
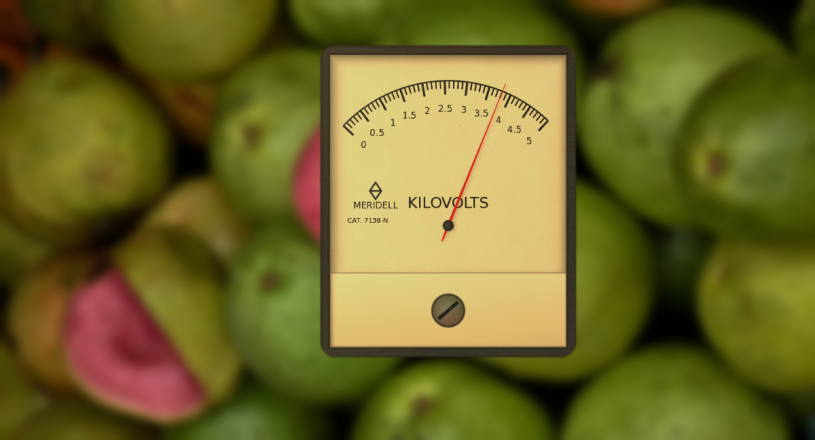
3.8kV
